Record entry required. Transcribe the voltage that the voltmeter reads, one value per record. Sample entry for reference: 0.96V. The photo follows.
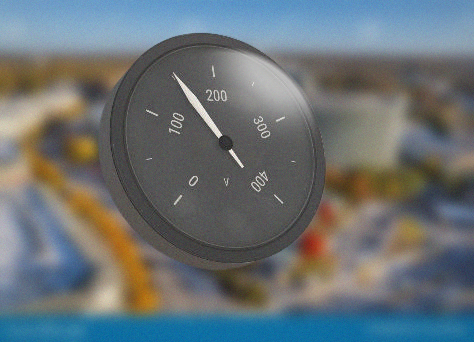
150V
